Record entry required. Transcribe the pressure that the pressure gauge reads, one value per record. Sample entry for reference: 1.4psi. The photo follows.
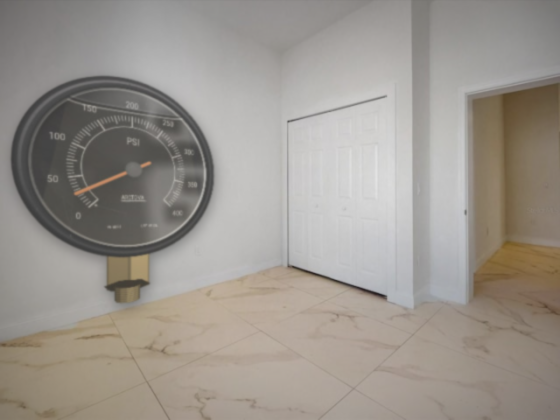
25psi
